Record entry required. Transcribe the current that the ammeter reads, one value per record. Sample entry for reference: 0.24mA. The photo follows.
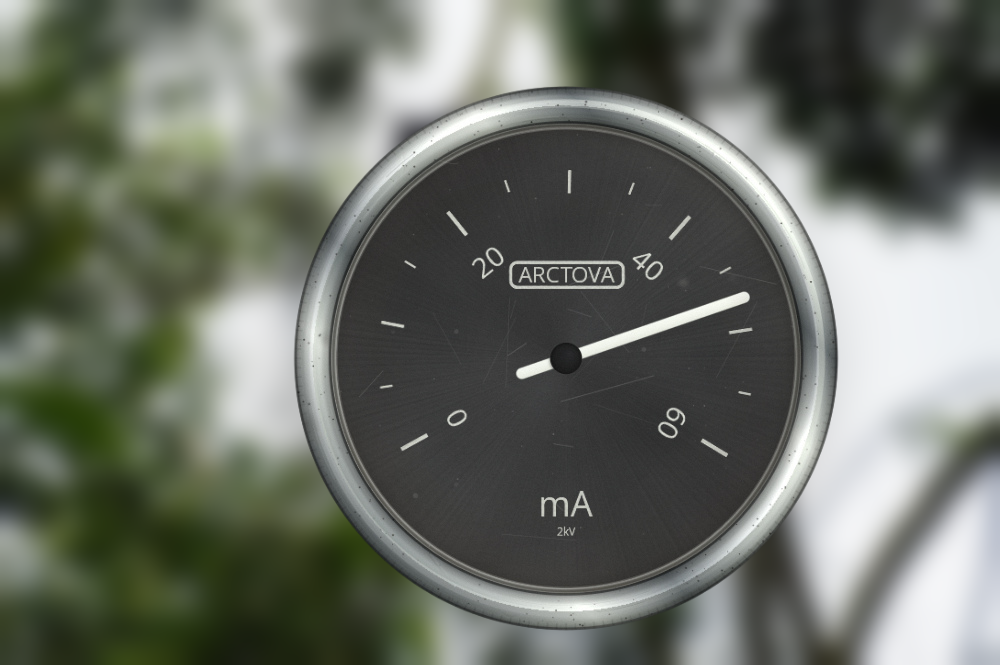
47.5mA
